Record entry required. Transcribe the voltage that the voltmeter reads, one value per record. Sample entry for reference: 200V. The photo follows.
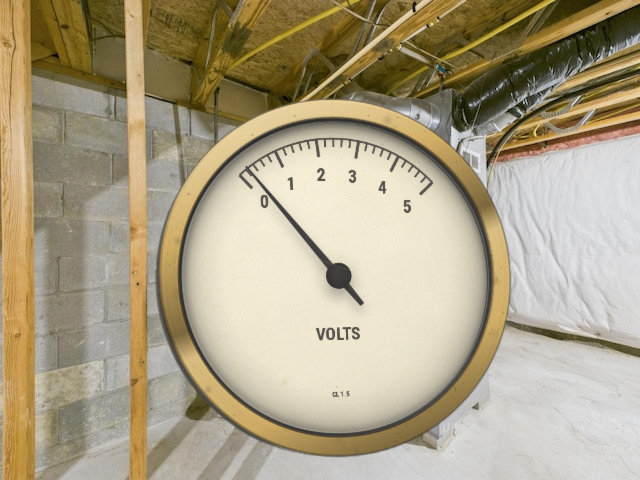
0.2V
